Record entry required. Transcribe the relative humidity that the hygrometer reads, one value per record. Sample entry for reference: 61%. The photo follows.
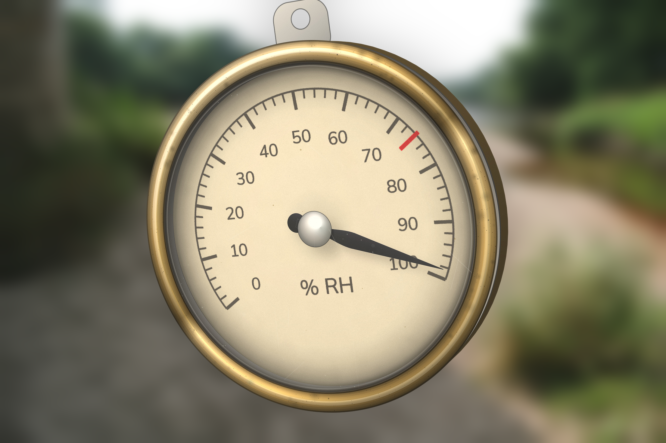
98%
